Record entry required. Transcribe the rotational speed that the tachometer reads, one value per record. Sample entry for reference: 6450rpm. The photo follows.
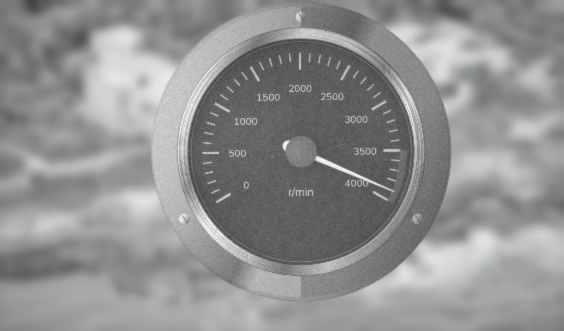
3900rpm
